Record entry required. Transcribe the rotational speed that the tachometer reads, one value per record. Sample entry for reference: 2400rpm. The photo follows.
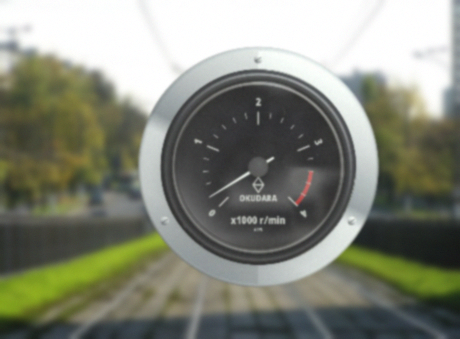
200rpm
